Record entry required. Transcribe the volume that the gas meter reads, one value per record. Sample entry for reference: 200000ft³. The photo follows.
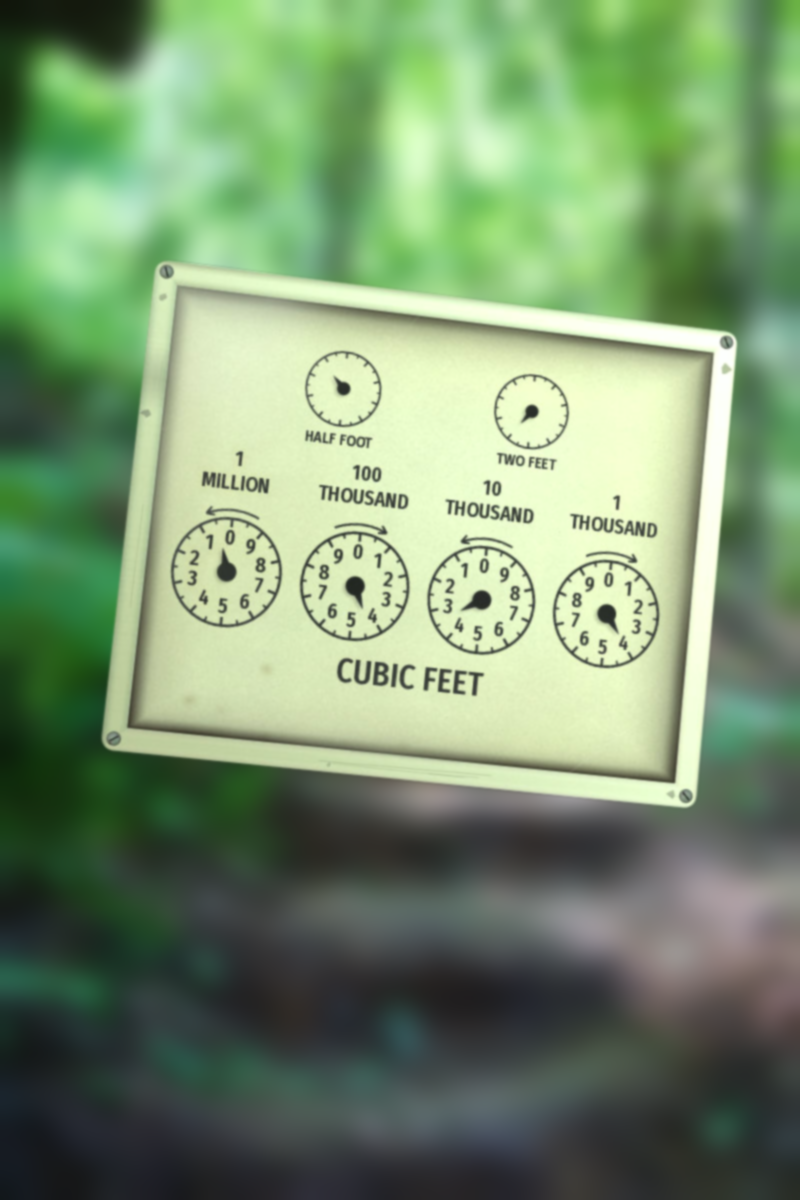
43400ft³
